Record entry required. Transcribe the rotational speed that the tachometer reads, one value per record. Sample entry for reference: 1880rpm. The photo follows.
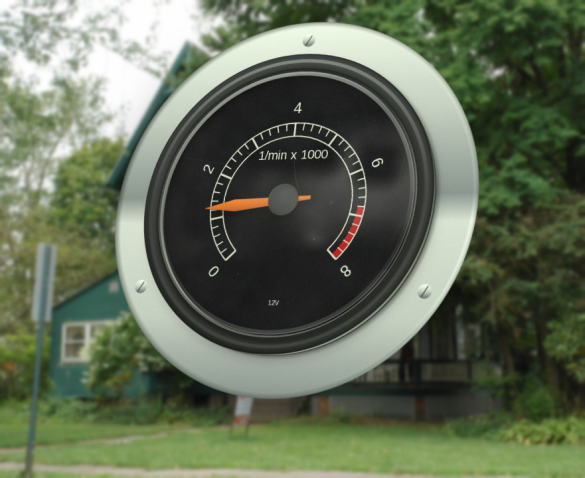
1200rpm
